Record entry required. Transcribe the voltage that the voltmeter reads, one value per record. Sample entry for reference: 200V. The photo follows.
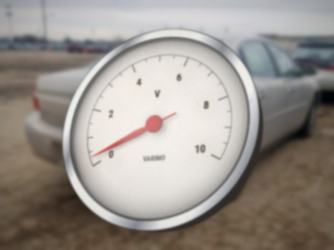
0.25V
